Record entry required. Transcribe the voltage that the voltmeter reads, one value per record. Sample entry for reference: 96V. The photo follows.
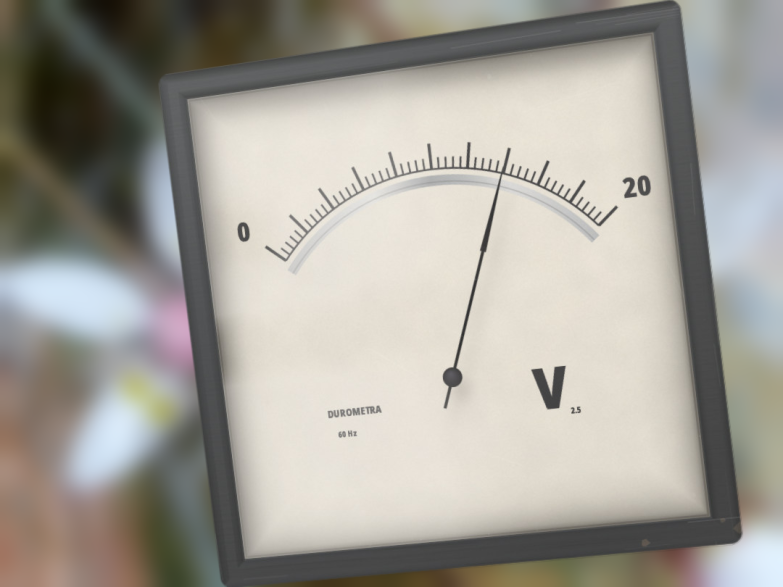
14V
